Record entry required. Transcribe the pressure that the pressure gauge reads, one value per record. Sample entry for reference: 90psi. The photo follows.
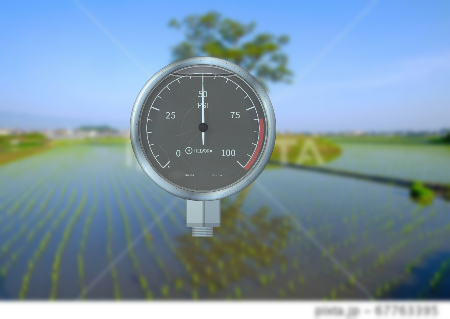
50psi
